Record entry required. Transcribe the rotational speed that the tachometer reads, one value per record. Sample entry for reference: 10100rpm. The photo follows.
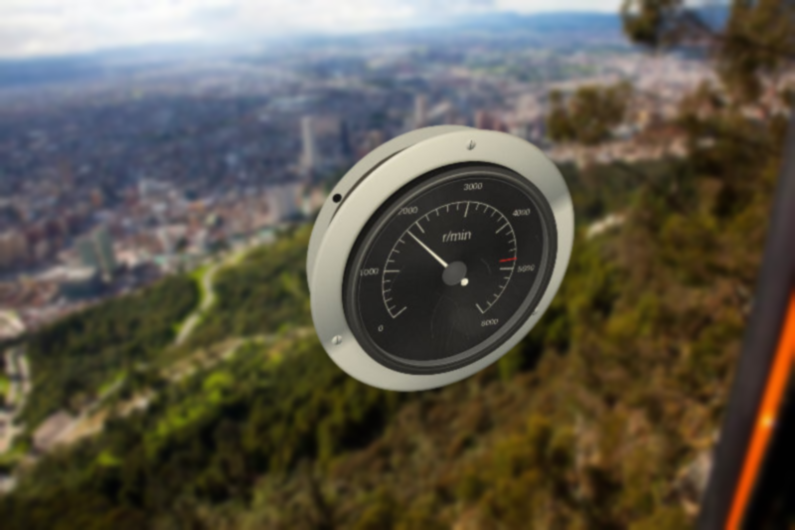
1800rpm
